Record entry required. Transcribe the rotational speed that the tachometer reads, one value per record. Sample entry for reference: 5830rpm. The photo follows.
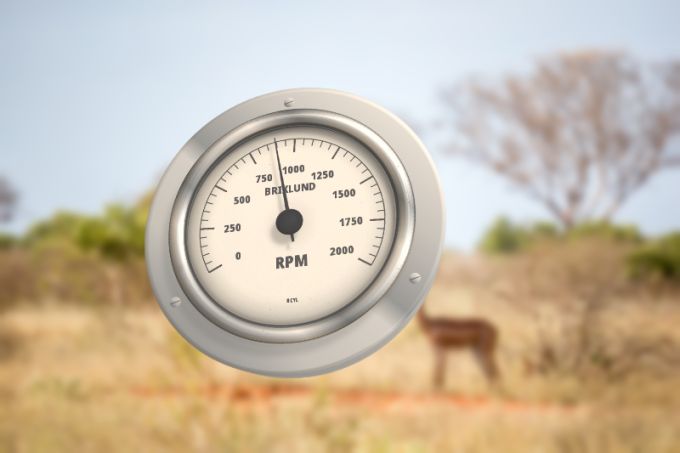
900rpm
